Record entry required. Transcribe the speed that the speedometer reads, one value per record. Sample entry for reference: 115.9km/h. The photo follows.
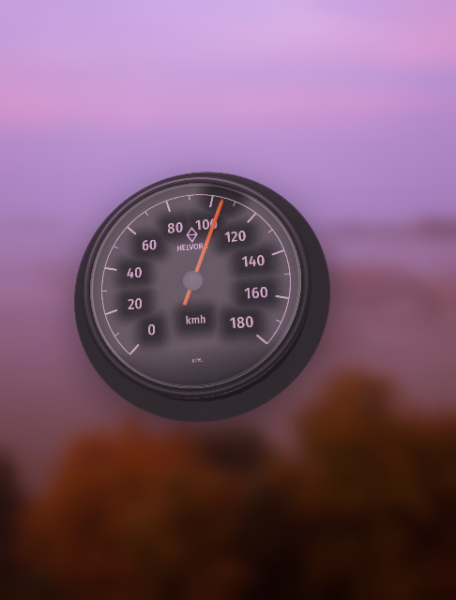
105km/h
